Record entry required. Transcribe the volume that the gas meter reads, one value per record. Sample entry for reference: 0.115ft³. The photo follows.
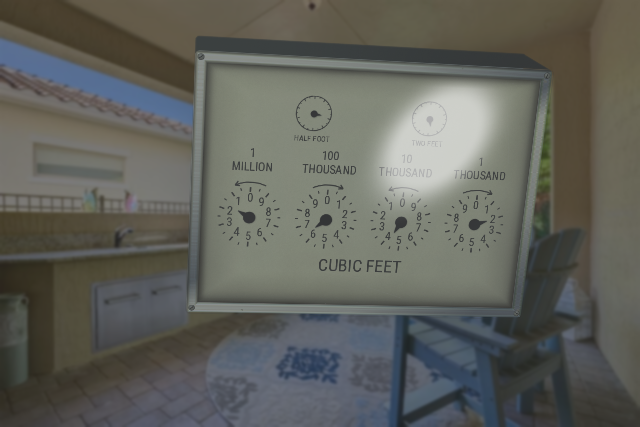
164200ft³
